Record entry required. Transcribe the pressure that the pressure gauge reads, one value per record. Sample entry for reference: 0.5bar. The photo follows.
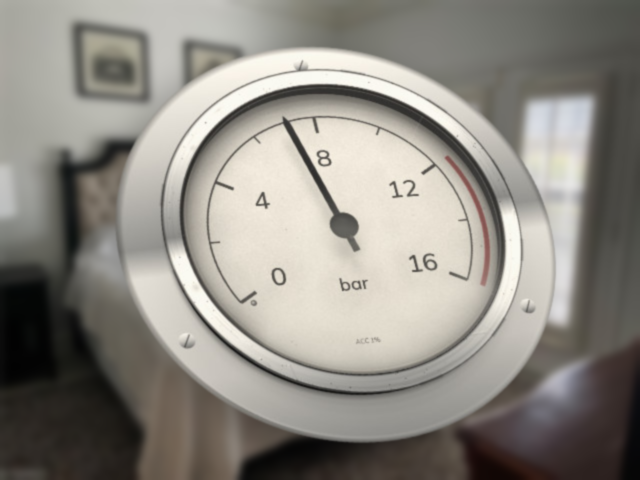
7bar
